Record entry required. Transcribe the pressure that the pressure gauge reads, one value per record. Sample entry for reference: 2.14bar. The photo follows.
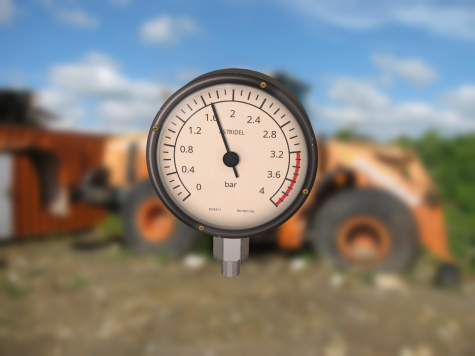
1.7bar
